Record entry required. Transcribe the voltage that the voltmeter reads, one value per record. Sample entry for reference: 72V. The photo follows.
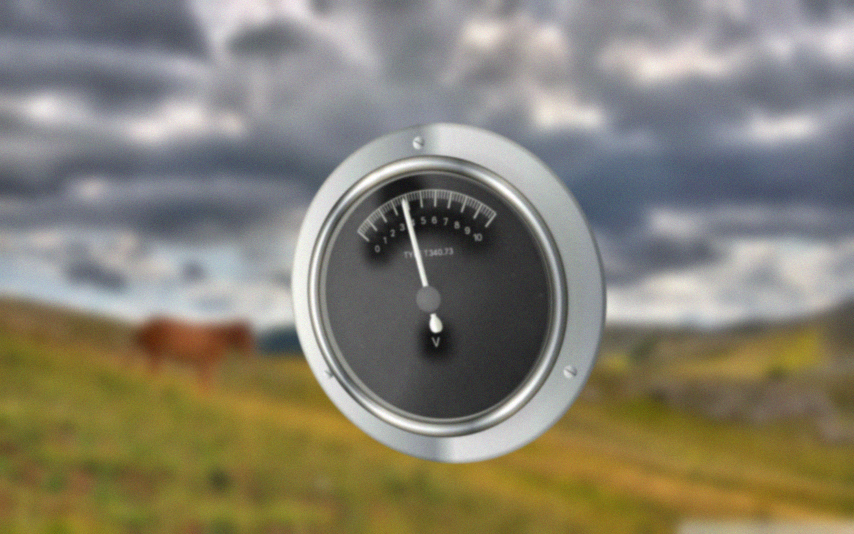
4V
